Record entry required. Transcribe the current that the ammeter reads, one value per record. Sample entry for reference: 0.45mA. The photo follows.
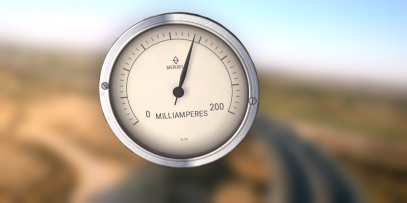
120mA
